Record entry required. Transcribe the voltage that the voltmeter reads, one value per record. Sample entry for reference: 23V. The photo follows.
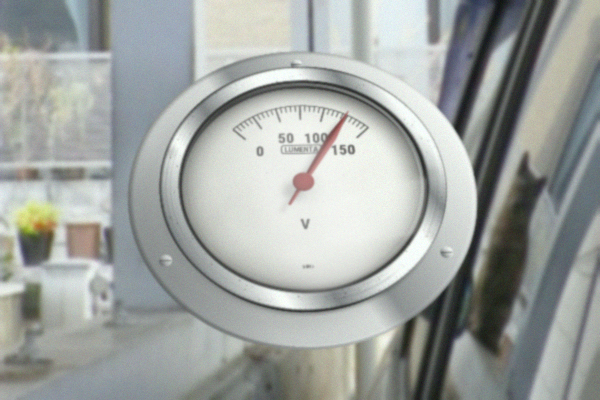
125V
